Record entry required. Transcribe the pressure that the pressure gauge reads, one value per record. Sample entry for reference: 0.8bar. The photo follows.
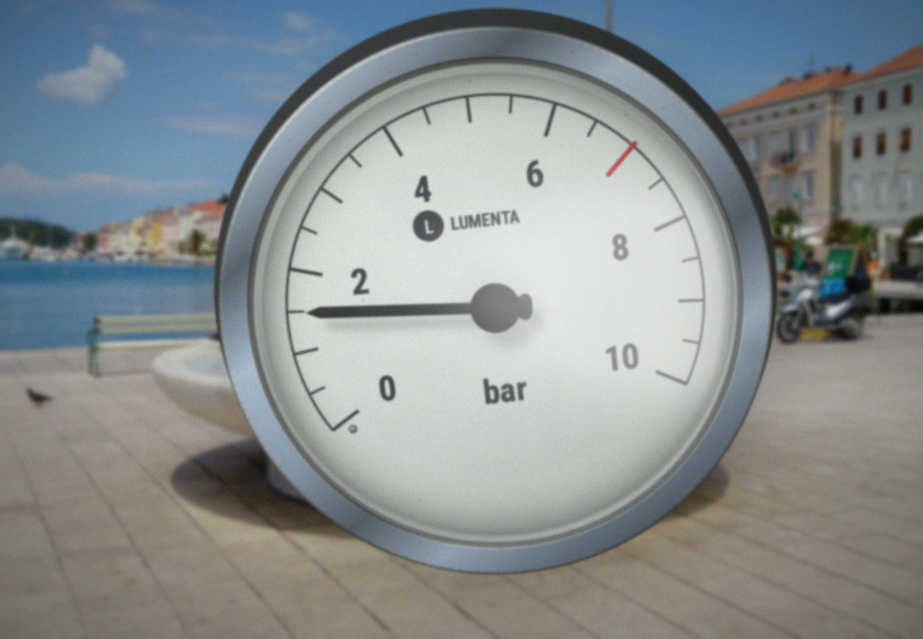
1.5bar
